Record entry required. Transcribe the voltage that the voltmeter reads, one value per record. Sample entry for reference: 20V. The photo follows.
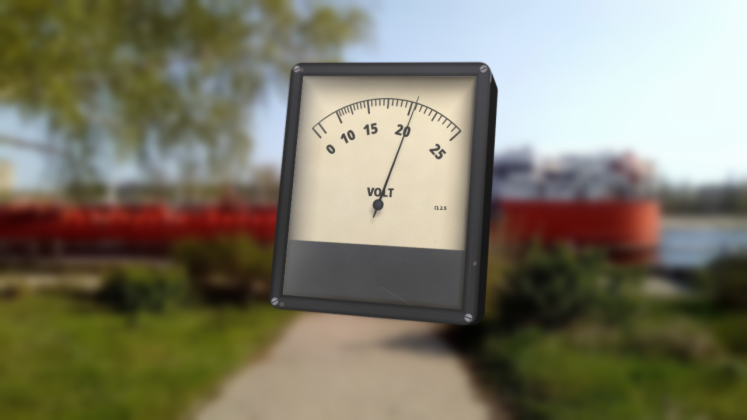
20.5V
